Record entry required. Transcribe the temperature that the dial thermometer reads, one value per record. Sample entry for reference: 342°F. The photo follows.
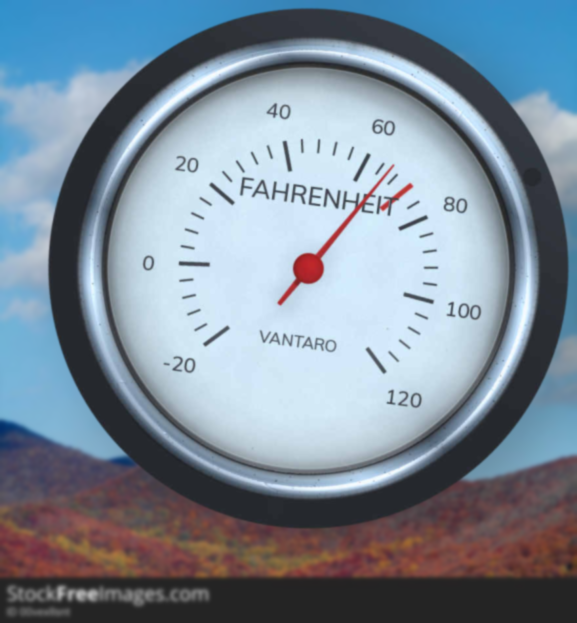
66°F
